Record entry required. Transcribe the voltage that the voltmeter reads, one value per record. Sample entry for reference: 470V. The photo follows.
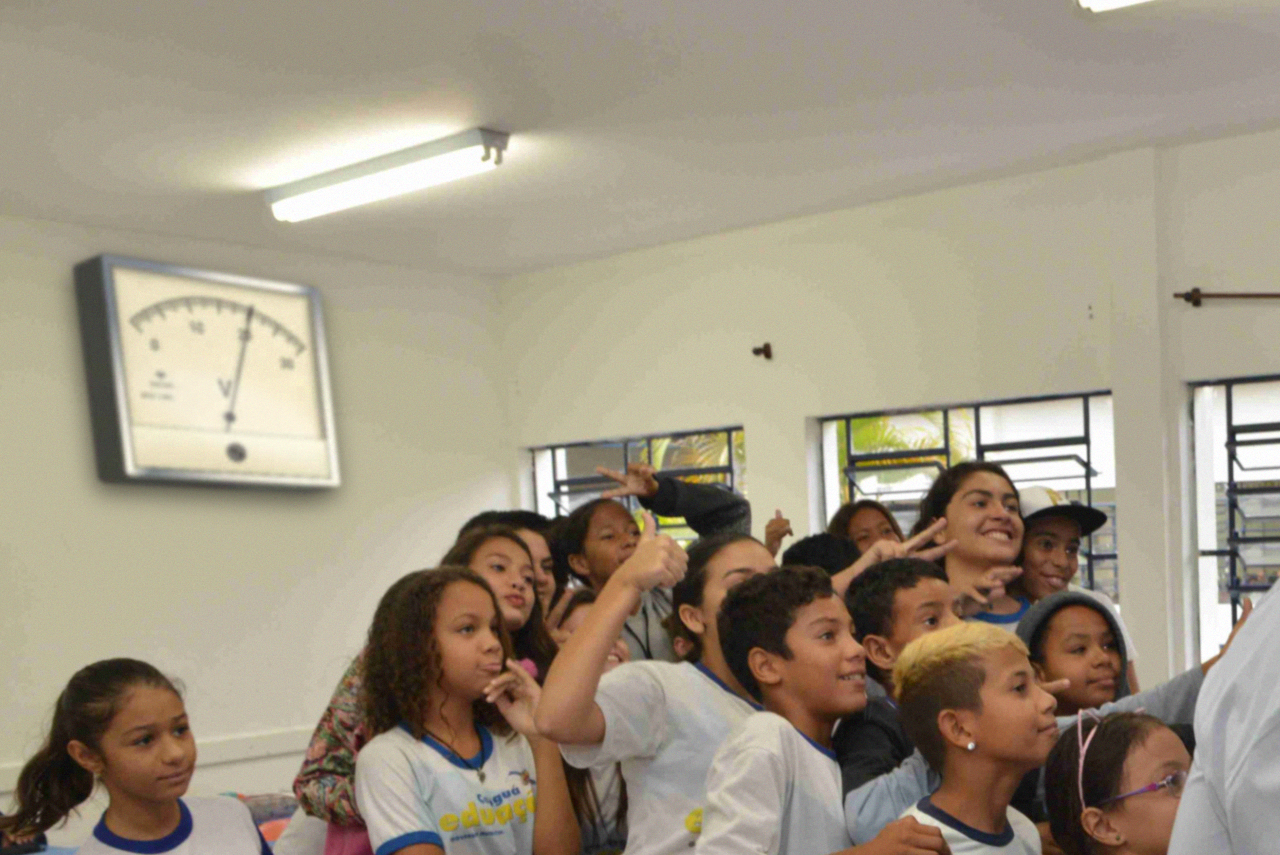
20V
